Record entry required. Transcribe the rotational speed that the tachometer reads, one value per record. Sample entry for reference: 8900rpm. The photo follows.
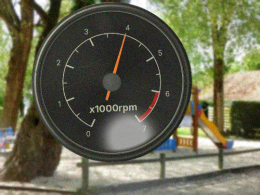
4000rpm
